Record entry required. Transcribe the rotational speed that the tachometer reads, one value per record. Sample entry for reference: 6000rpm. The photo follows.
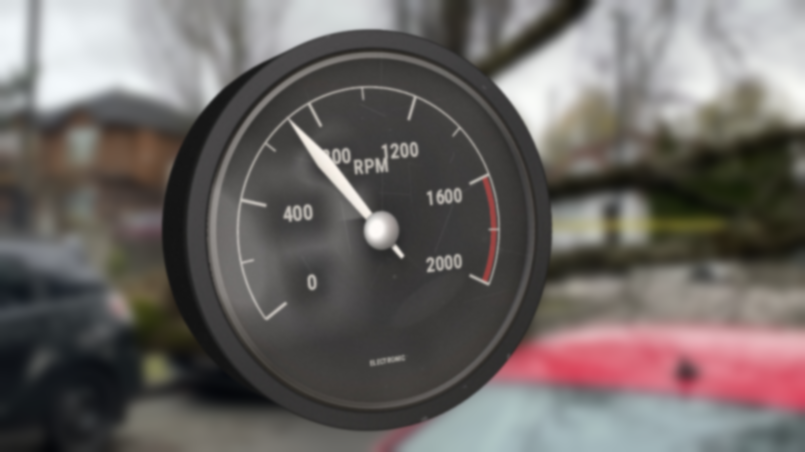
700rpm
